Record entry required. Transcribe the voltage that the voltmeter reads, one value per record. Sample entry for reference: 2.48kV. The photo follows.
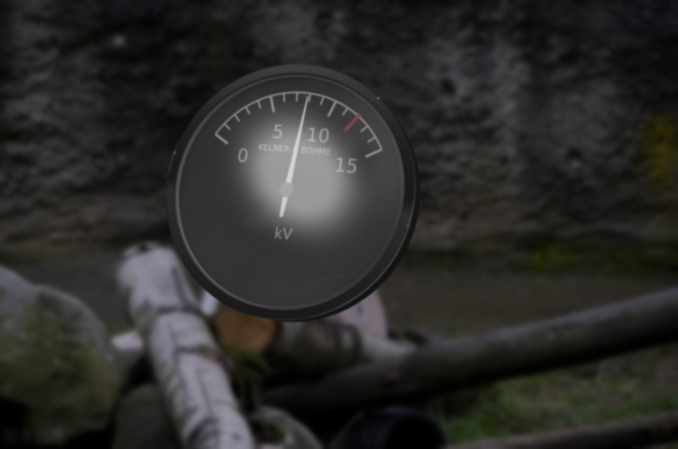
8kV
